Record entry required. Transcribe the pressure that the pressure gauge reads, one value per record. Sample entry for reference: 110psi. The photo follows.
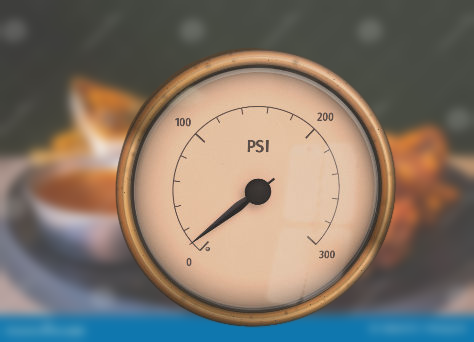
10psi
